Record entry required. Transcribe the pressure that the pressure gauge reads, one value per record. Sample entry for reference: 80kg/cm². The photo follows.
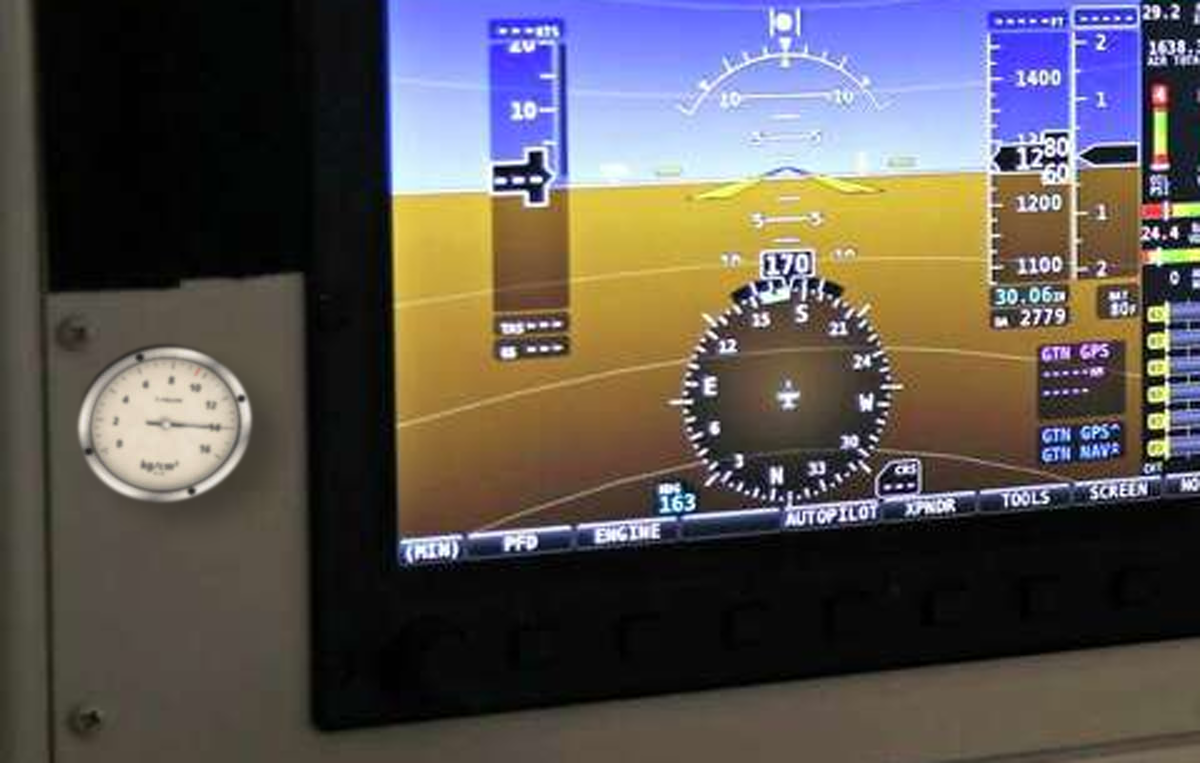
14kg/cm²
